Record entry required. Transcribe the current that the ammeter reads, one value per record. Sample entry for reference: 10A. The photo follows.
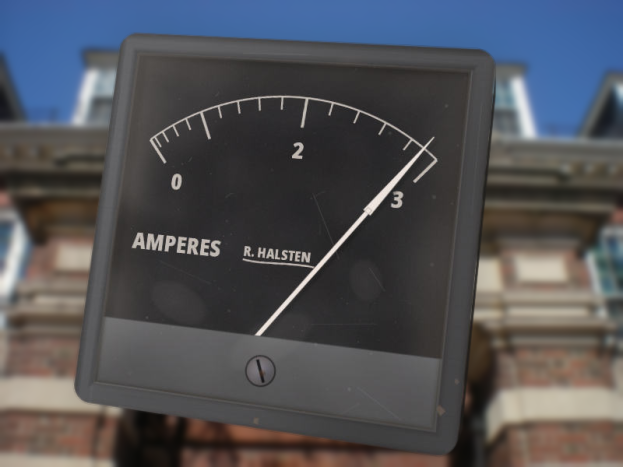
2.9A
